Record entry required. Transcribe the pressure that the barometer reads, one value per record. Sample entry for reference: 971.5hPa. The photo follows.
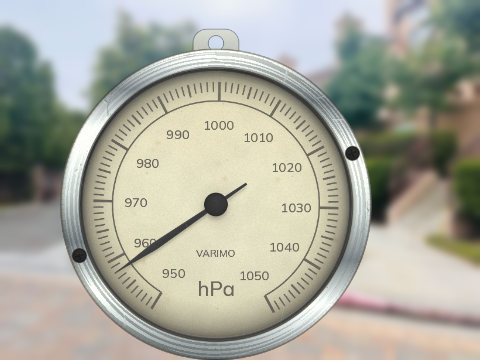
958hPa
